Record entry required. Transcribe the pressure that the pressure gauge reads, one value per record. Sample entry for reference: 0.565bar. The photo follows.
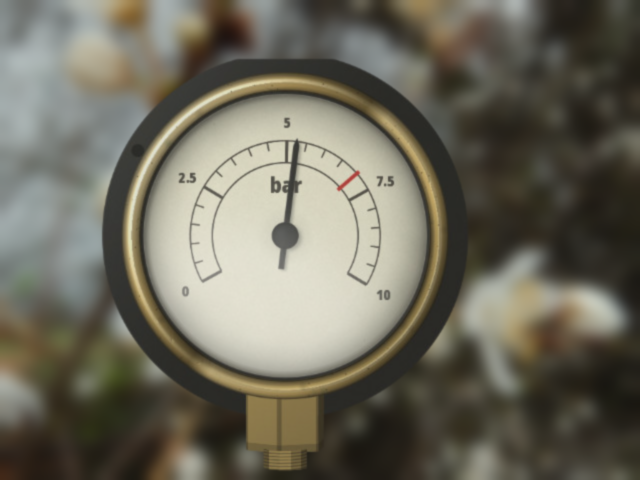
5.25bar
